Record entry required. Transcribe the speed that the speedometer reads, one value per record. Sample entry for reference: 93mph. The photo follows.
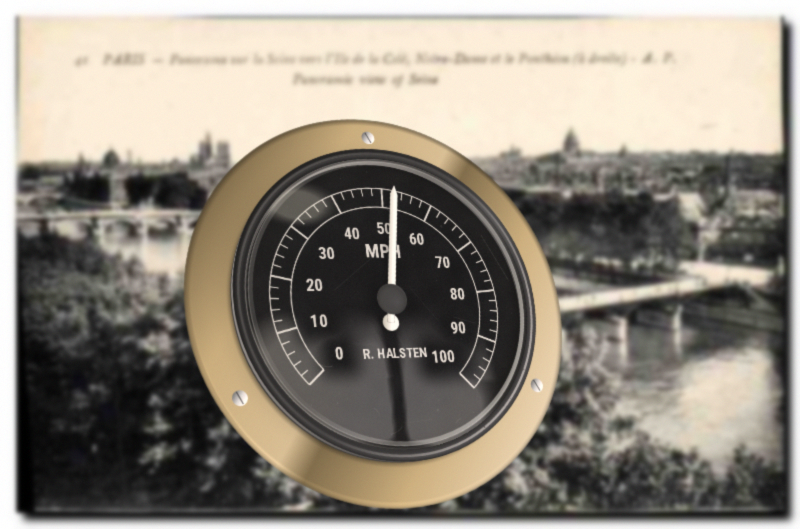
52mph
